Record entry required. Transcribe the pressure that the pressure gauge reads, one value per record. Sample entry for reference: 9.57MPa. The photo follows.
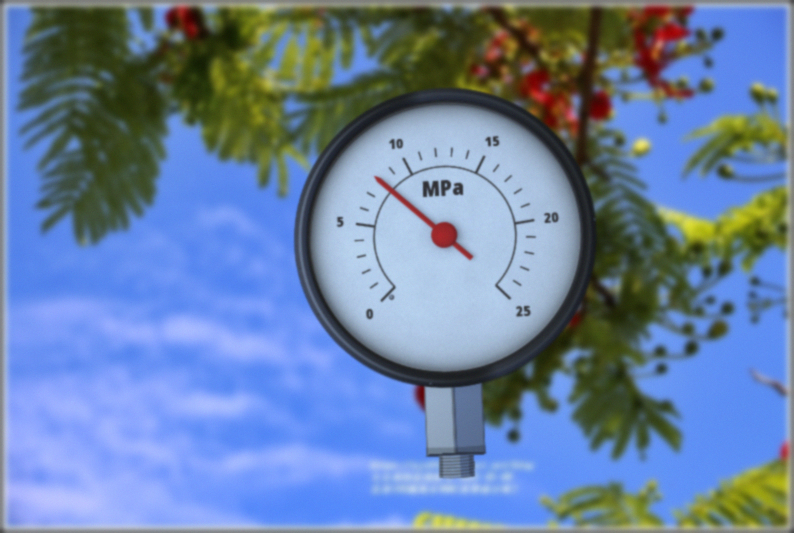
8MPa
